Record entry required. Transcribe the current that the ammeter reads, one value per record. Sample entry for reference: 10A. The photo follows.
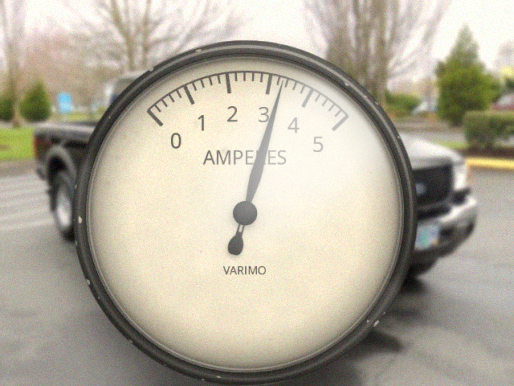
3.3A
